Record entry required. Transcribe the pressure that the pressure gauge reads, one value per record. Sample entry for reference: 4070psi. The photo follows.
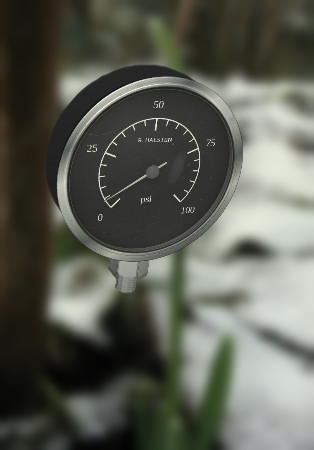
5psi
